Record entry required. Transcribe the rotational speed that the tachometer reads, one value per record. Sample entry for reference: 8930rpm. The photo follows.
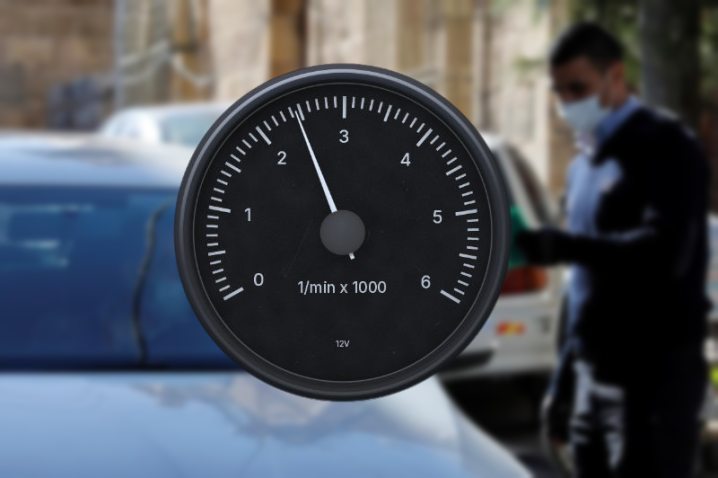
2450rpm
